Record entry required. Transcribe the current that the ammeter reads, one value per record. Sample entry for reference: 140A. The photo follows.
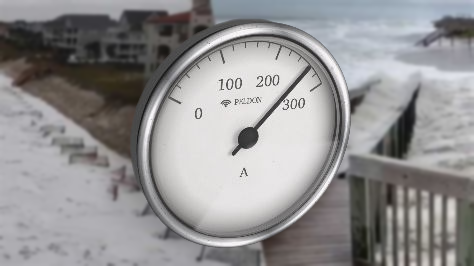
260A
